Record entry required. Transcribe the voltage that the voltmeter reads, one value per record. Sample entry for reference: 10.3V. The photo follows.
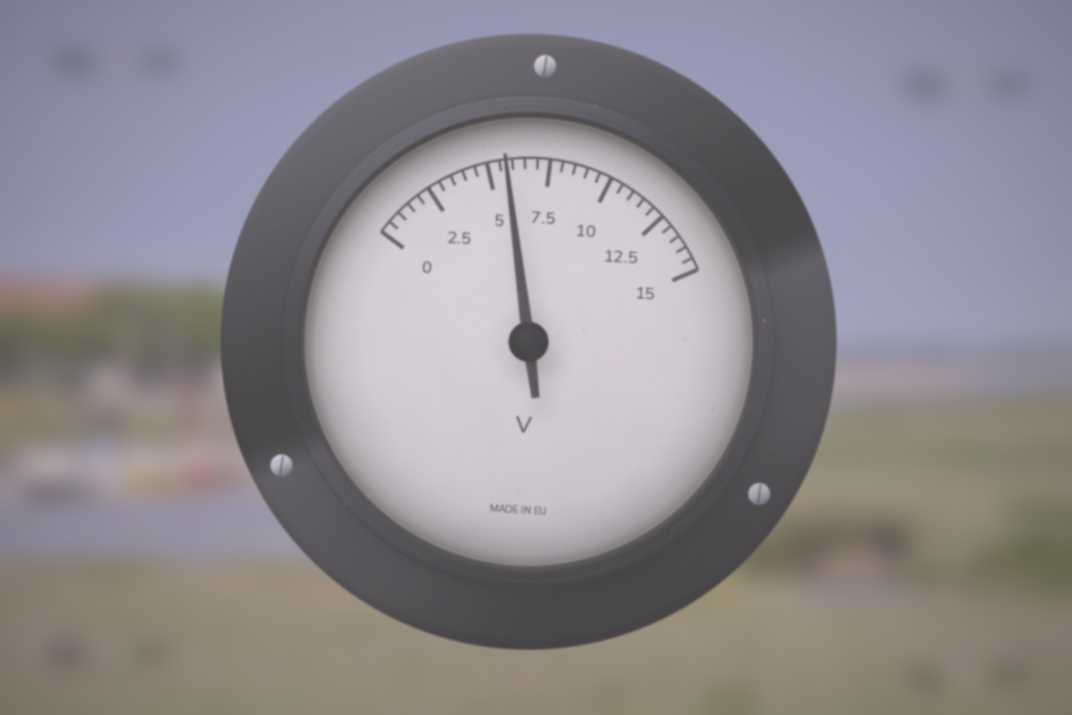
5.75V
